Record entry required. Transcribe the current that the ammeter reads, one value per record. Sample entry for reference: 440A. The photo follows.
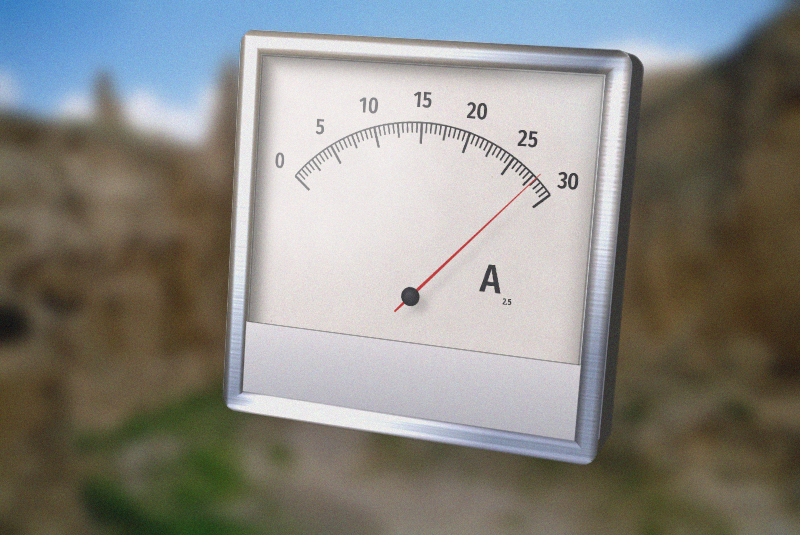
28A
